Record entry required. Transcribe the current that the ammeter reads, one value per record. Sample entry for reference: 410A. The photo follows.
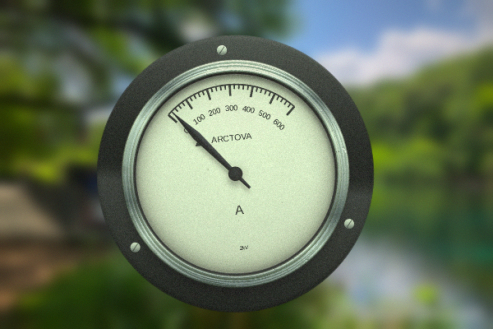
20A
